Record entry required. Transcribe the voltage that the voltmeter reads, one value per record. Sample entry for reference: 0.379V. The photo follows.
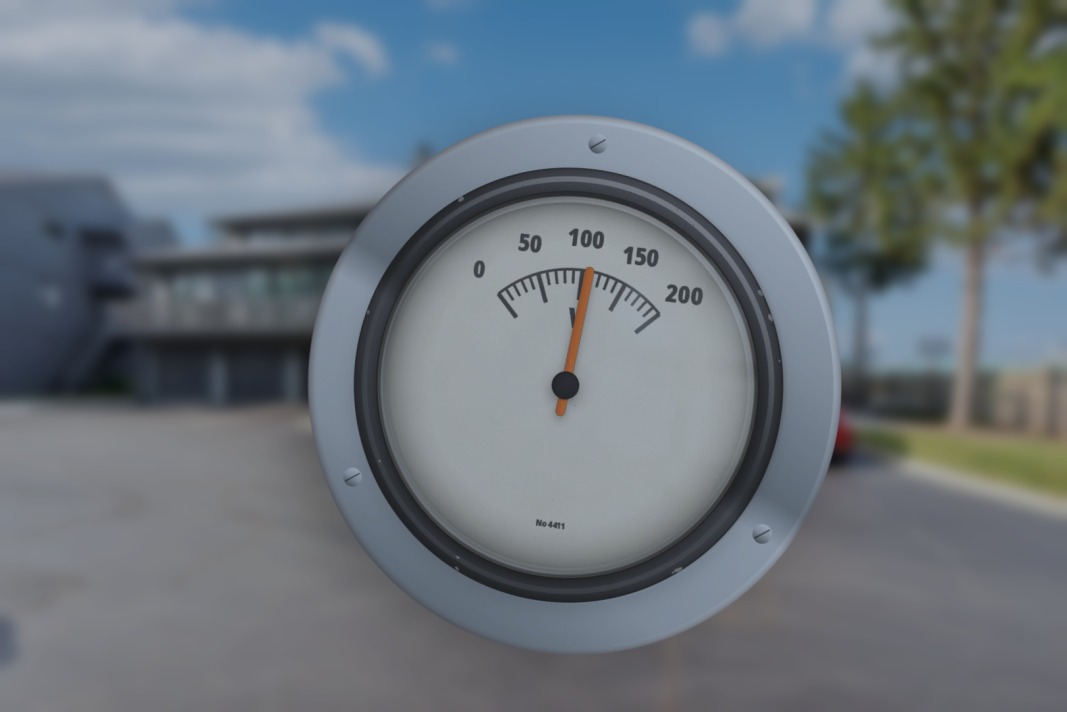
110V
